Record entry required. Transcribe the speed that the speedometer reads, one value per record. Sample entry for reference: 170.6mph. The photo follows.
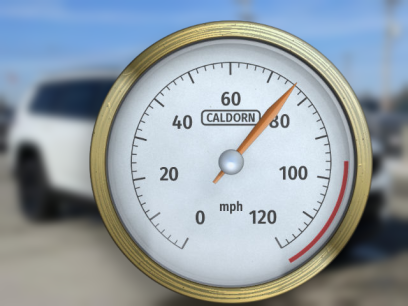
76mph
